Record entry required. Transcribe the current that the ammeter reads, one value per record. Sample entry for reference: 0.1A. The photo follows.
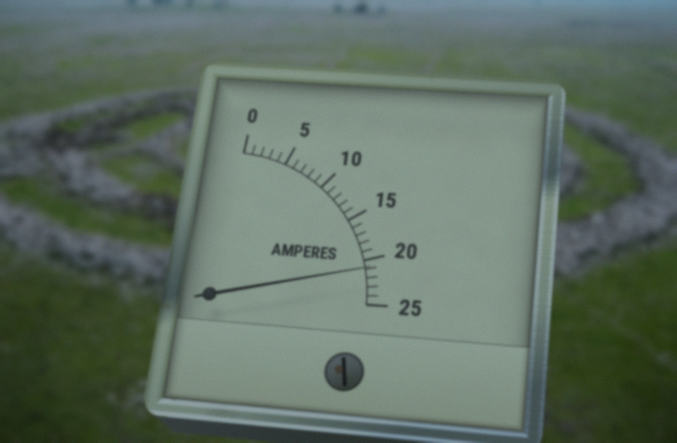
21A
